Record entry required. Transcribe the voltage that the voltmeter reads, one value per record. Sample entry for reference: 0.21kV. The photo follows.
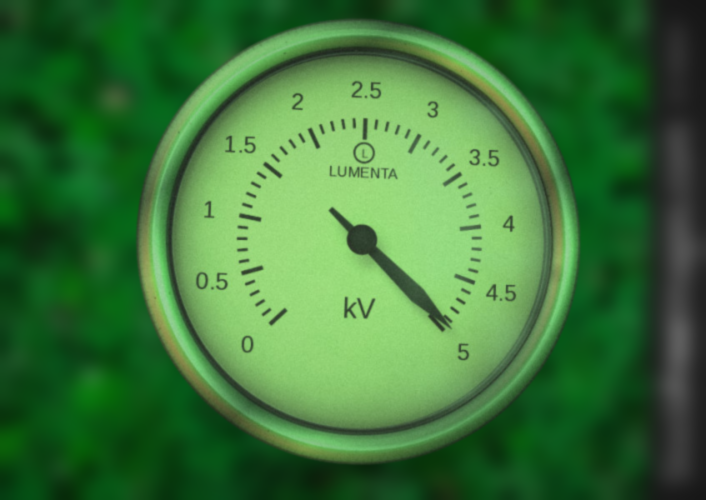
4.95kV
